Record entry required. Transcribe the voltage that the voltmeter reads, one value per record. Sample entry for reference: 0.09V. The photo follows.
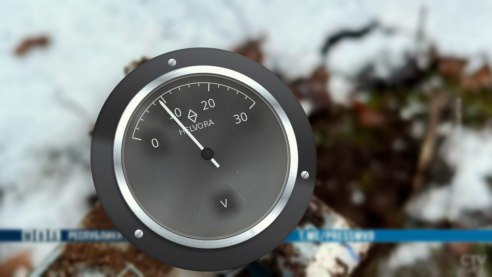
9V
